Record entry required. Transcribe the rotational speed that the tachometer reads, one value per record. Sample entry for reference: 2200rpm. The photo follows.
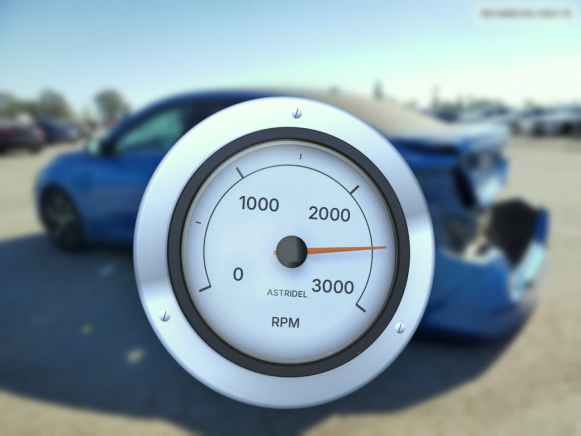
2500rpm
